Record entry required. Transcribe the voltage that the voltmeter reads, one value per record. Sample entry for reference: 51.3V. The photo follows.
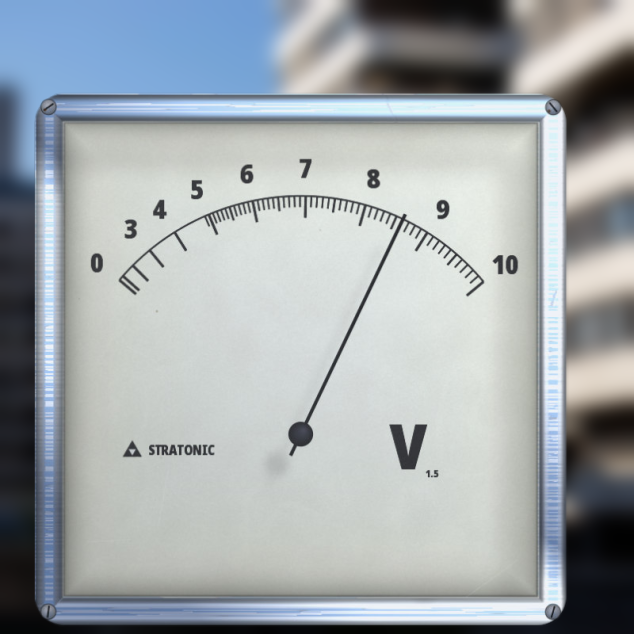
8.6V
